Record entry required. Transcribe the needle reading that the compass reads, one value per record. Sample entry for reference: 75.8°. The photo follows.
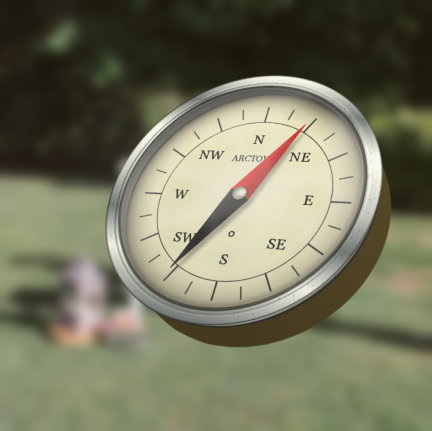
30°
